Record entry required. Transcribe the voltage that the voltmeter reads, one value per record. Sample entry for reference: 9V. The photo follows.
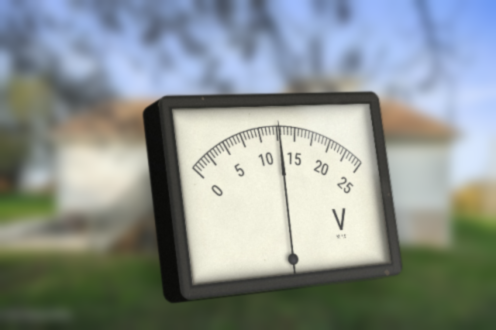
12.5V
